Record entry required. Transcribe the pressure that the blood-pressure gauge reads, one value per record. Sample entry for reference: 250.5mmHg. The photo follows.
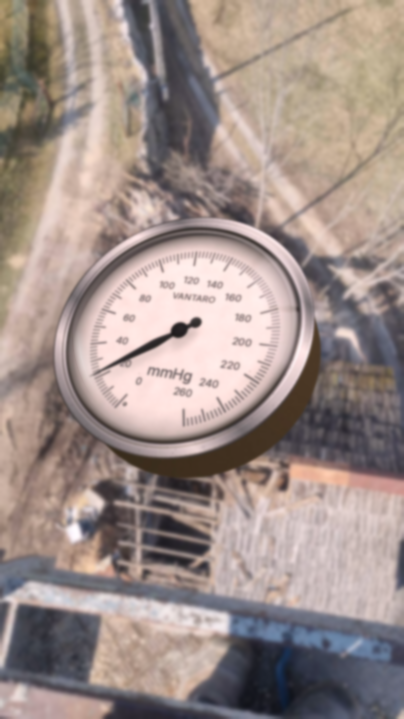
20mmHg
